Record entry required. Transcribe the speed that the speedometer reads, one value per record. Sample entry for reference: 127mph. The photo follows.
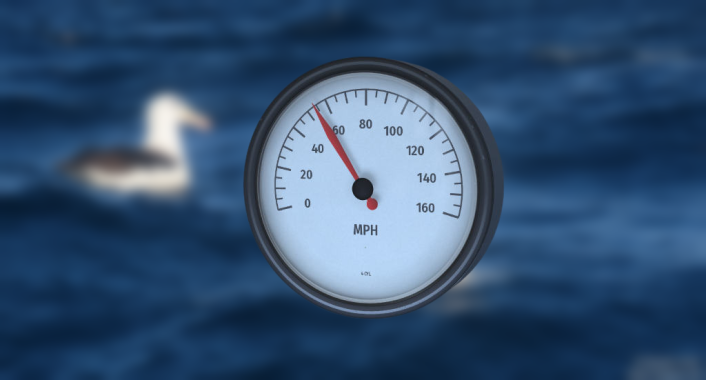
55mph
